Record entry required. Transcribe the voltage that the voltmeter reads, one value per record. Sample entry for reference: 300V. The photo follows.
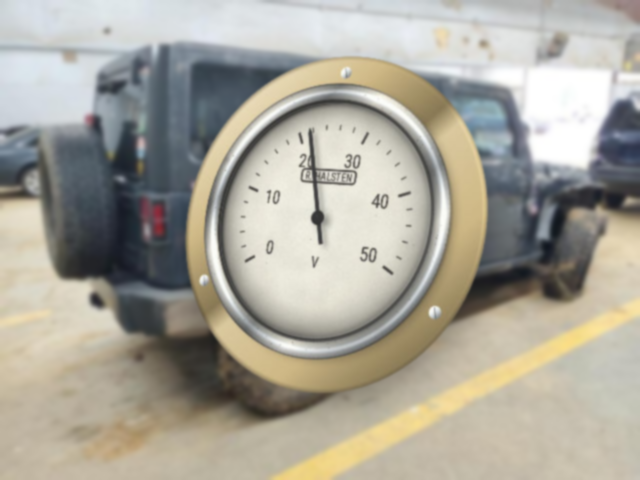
22V
